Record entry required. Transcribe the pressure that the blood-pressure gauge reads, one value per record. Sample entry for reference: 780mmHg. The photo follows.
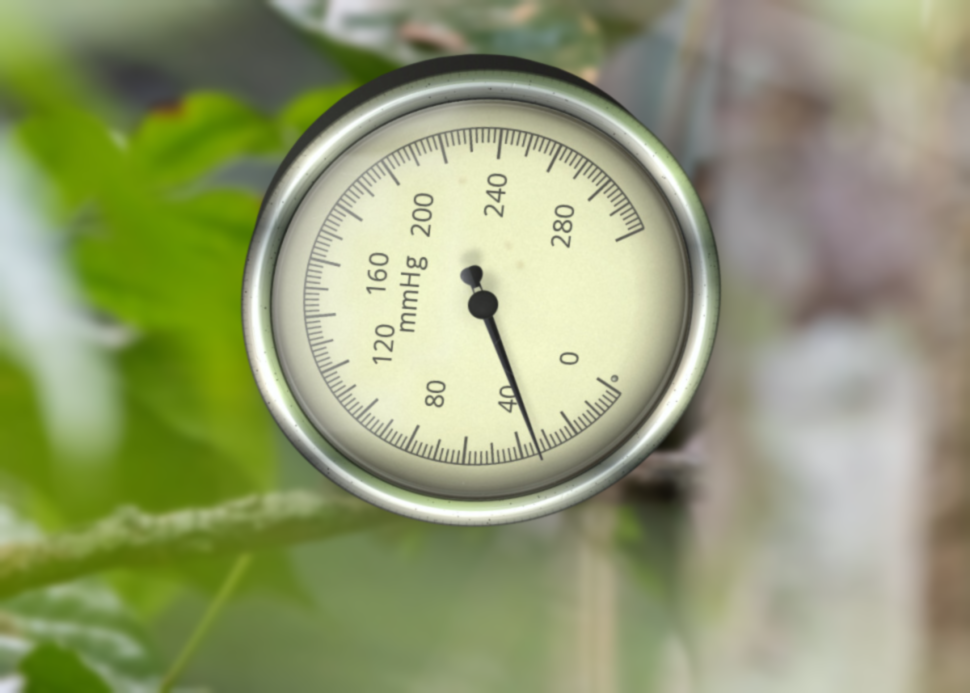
34mmHg
